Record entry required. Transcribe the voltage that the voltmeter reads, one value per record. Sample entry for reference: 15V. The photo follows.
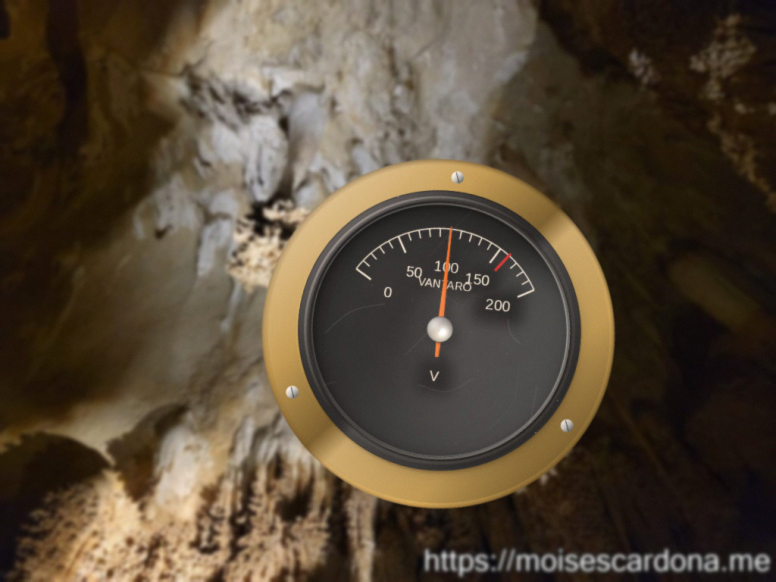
100V
